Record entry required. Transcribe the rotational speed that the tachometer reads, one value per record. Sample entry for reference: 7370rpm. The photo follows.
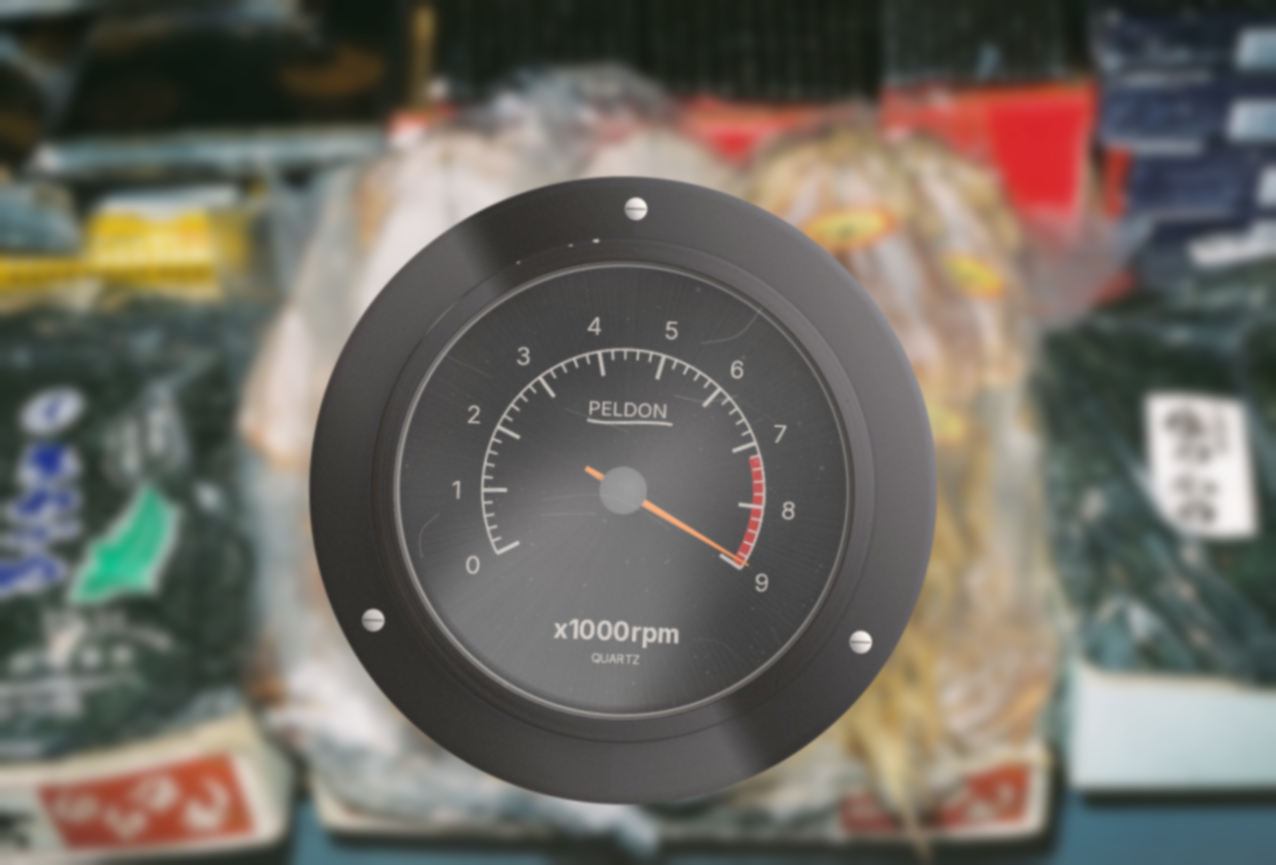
8900rpm
